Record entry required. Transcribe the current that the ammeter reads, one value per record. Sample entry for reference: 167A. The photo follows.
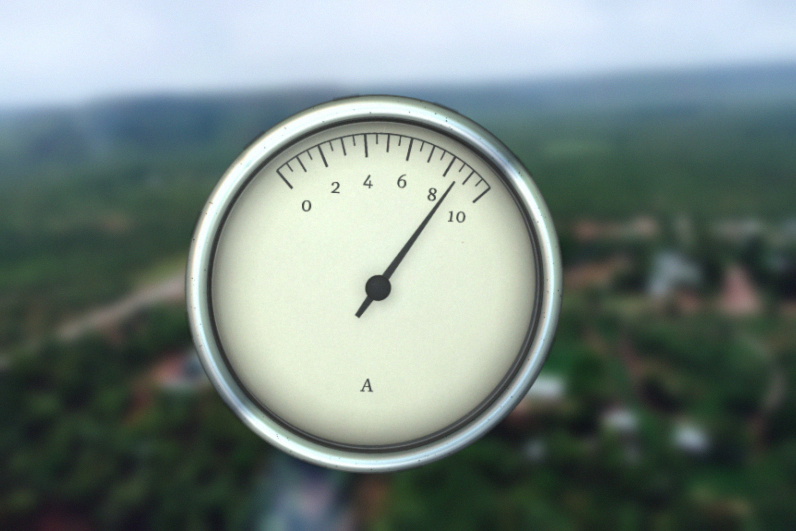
8.5A
